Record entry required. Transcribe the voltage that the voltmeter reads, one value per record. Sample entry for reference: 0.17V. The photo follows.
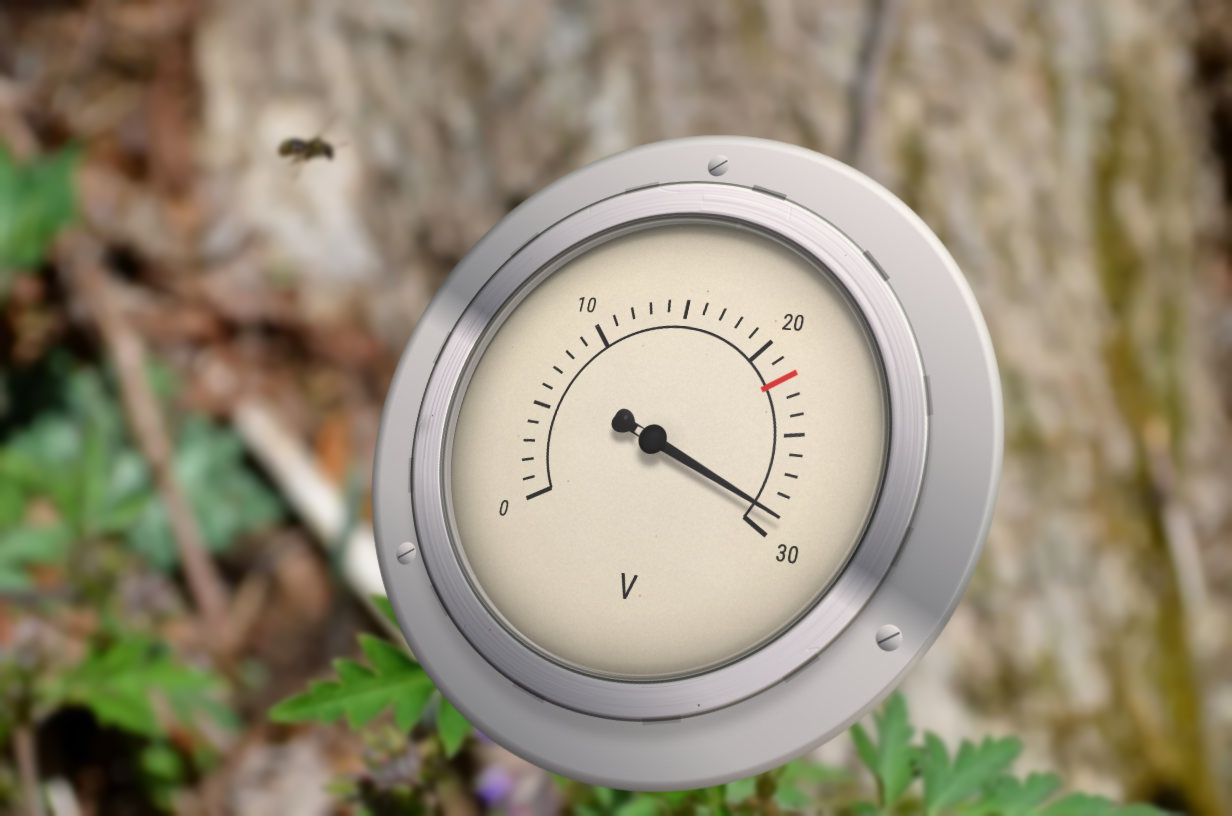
29V
